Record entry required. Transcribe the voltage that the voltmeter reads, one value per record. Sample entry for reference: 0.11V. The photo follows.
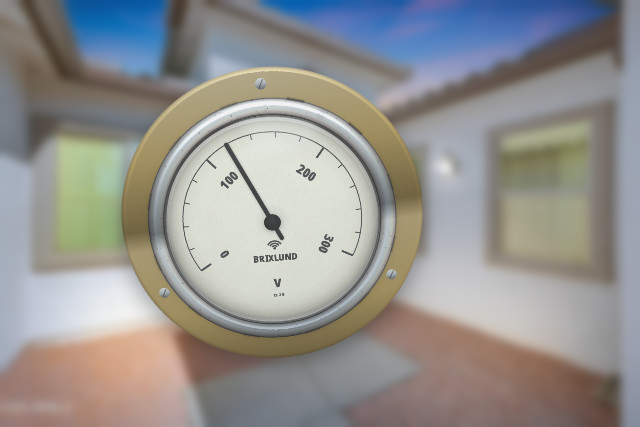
120V
